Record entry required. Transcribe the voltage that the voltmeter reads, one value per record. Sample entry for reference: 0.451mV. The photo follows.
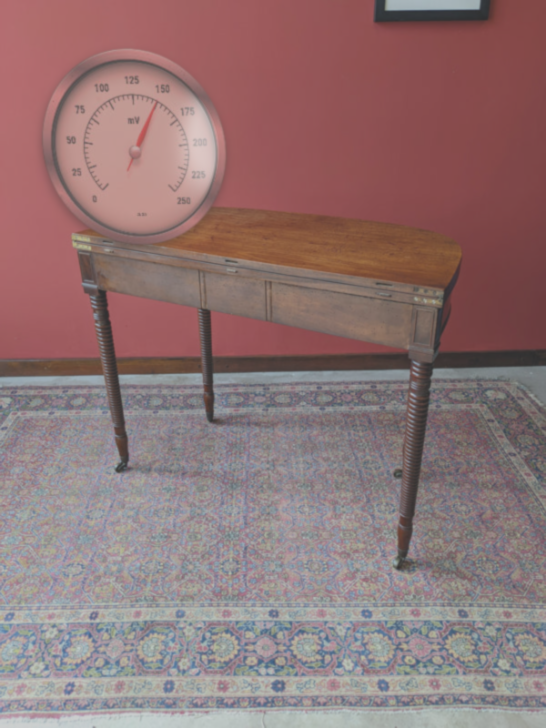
150mV
